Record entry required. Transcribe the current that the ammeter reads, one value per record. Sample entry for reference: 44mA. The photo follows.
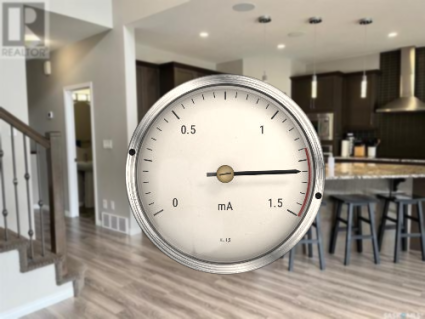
1.3mA
